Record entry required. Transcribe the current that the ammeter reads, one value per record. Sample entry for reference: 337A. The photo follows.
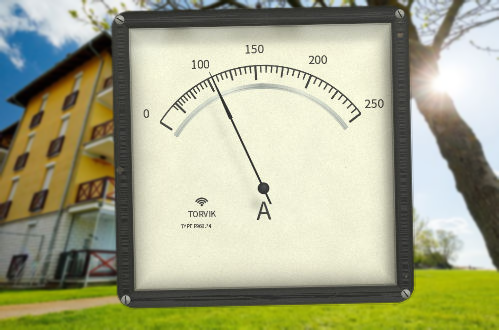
105A
